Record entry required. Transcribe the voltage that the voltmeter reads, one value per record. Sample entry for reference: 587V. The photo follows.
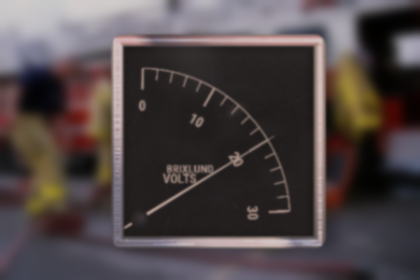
20V
